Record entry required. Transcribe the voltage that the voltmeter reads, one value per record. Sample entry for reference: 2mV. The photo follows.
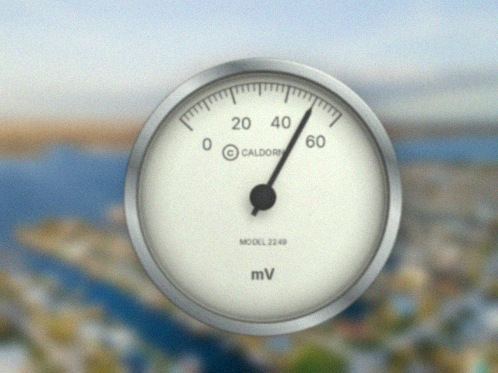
50mV
